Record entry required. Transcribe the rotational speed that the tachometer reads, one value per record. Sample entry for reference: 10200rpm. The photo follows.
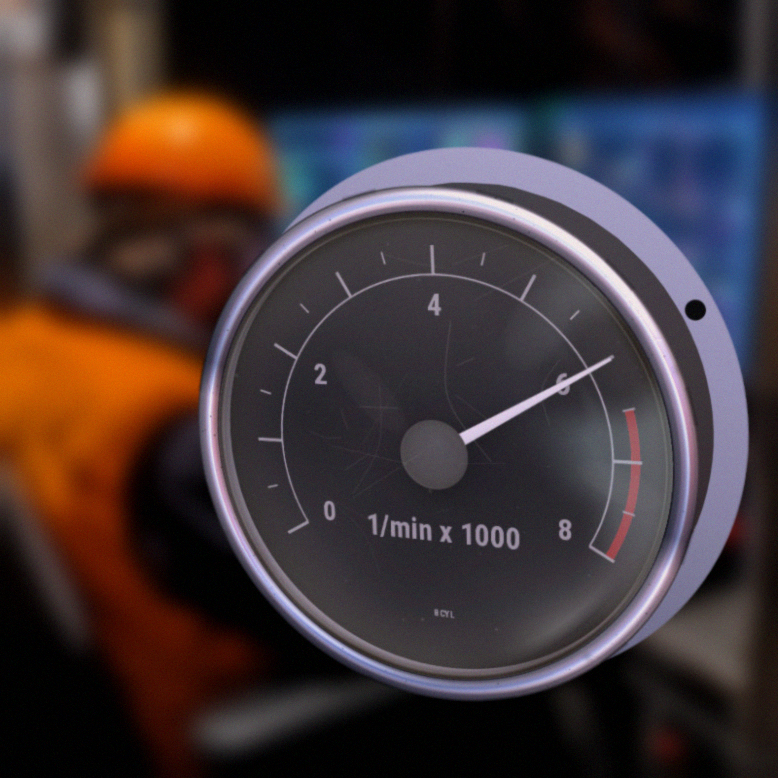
6000rpm
